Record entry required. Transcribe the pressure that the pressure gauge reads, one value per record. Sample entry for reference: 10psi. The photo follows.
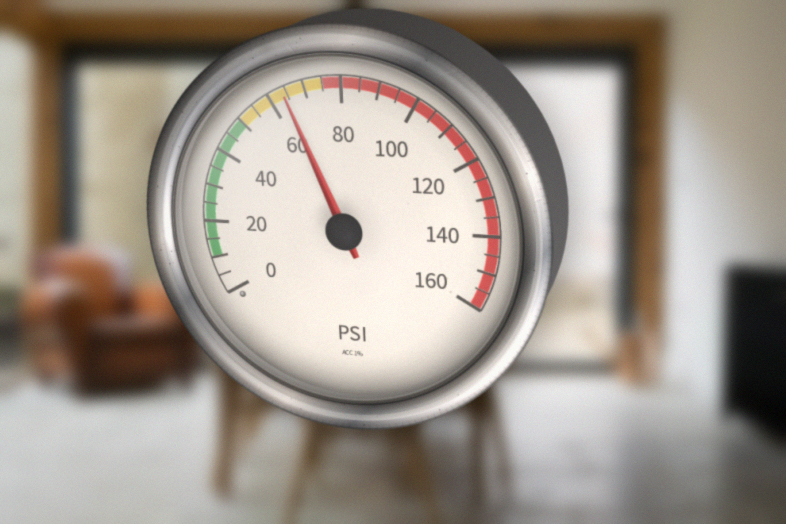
65psi
